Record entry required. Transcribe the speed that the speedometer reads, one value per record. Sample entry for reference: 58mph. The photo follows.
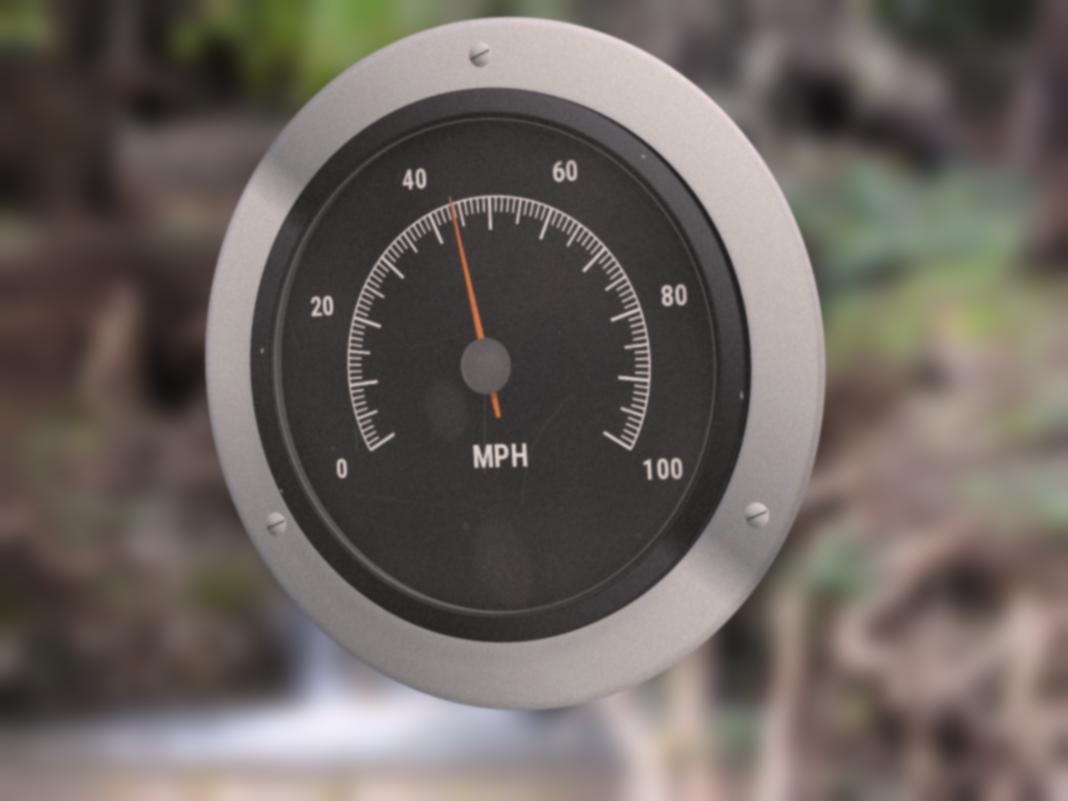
45mph
